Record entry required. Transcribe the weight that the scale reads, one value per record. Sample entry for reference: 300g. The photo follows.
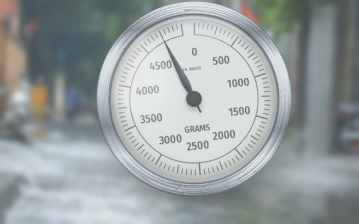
4750g
